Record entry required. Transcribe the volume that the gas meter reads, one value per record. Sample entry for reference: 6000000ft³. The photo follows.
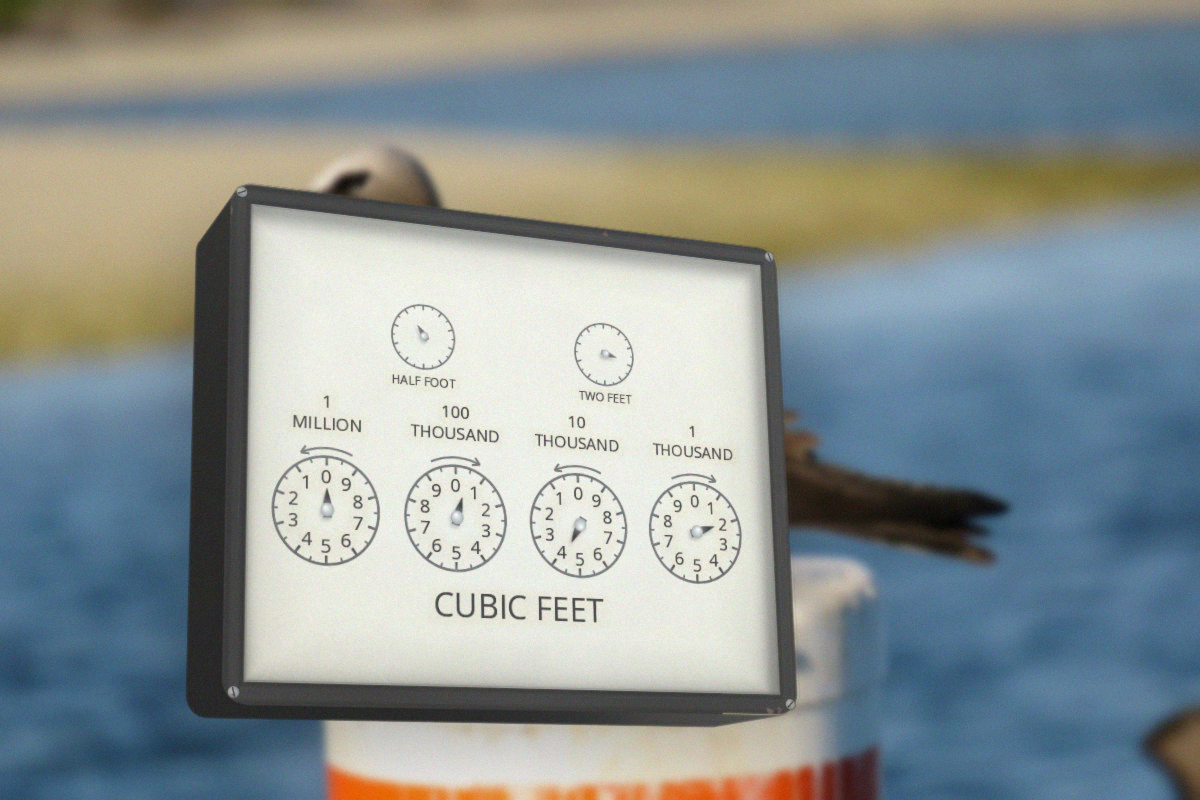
4200ft³
